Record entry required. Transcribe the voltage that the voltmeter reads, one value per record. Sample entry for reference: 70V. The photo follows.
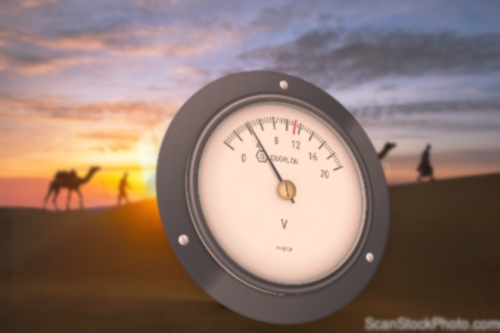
4V
